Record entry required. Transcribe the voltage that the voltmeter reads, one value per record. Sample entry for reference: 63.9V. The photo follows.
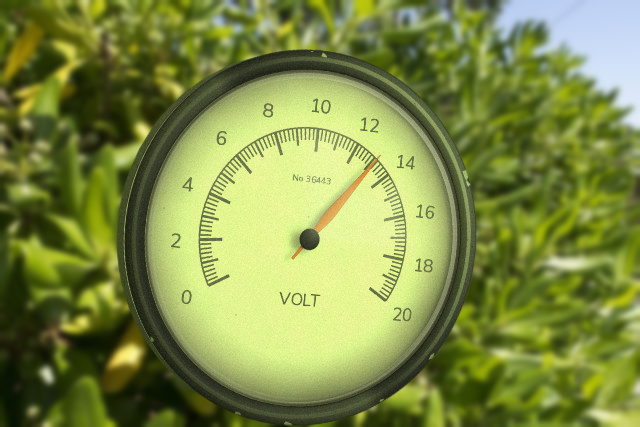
13V
